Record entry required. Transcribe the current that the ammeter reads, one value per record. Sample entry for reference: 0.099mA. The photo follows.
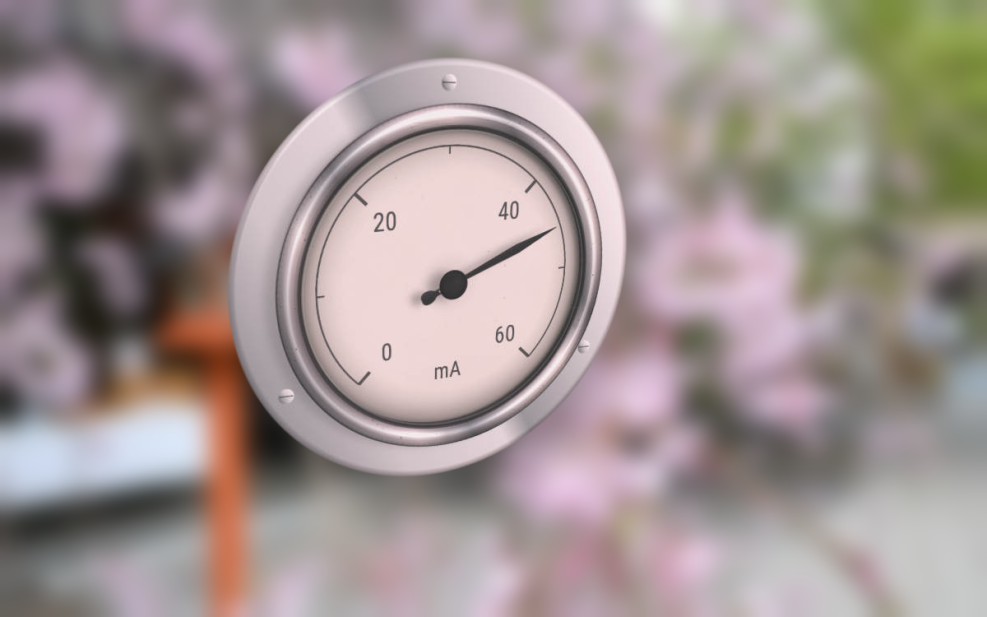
45mA
